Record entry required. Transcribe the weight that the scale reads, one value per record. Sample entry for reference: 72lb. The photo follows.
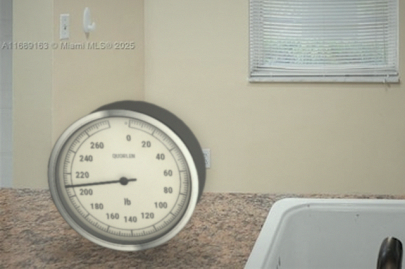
210lb
